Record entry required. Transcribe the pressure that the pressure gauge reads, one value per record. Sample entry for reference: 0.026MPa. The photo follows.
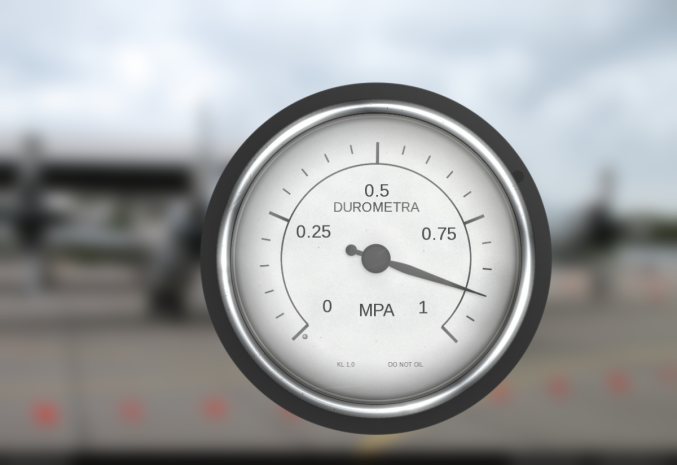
0.9MPa
